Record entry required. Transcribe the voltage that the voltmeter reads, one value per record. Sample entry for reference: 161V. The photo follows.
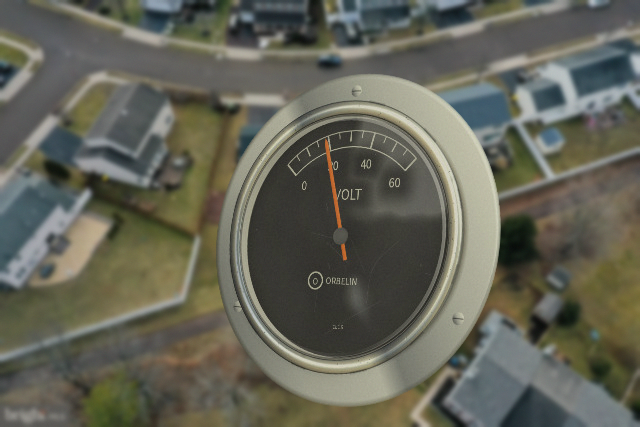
20V
